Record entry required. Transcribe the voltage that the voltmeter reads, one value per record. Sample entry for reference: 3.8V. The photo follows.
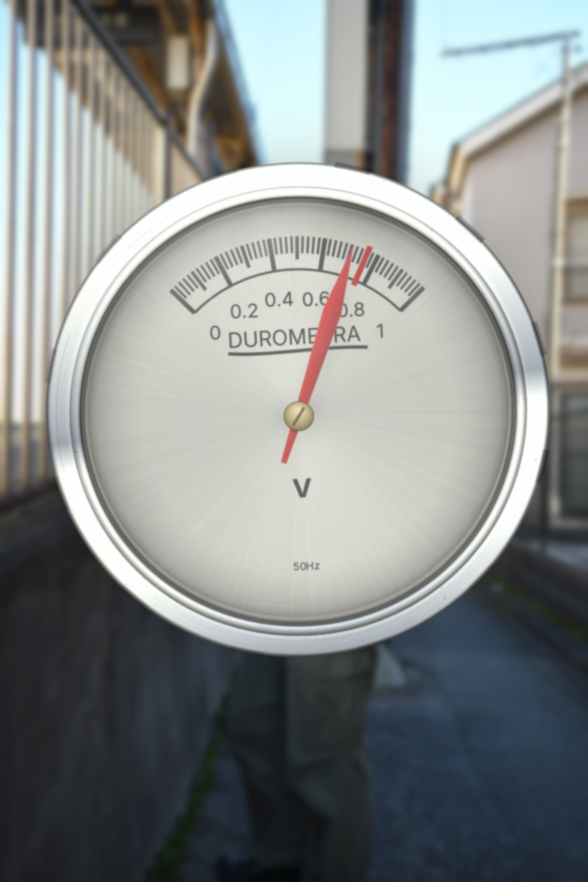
0.7V
